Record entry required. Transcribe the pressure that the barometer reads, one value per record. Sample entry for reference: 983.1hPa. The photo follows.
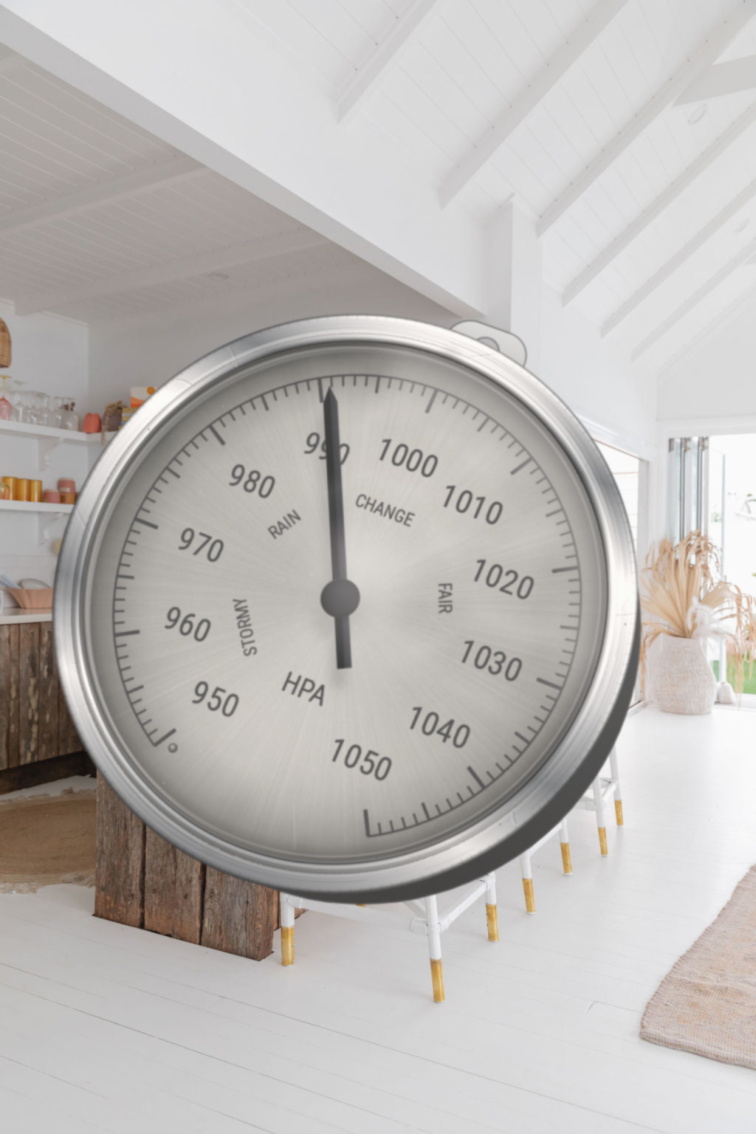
991hPa
